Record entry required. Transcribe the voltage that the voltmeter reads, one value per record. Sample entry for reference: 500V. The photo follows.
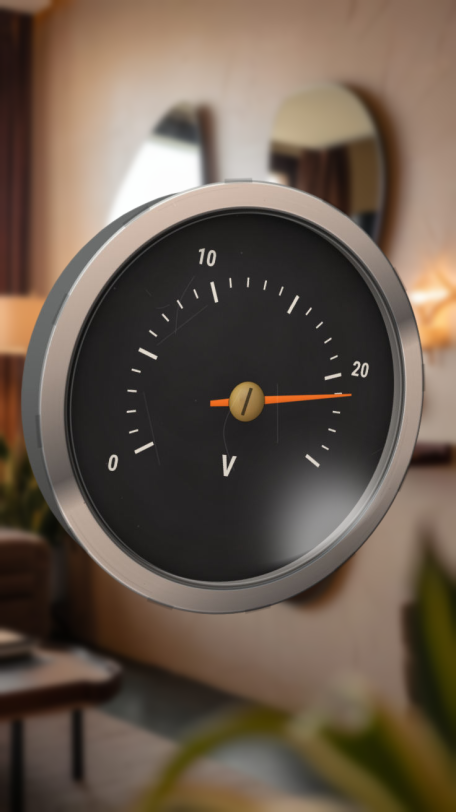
21V
